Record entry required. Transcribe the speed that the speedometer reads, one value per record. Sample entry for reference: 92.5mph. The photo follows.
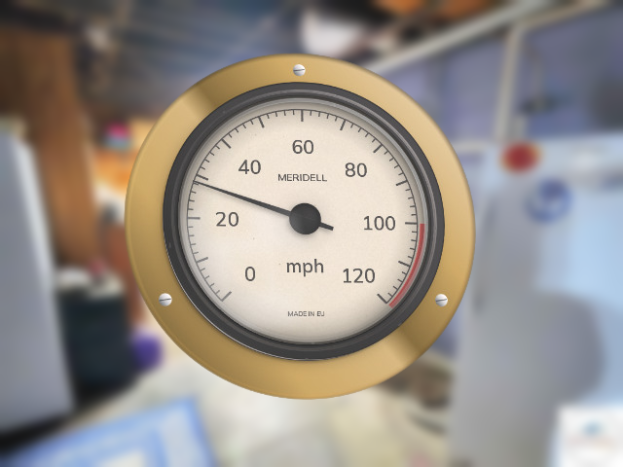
28mph
